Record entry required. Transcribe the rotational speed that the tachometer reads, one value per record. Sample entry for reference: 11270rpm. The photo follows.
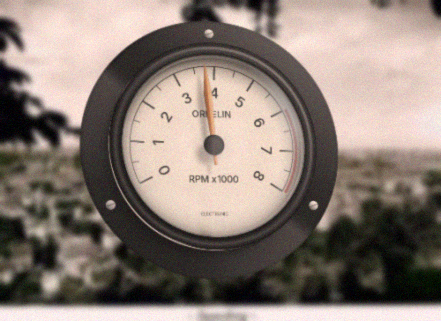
3750rpm
